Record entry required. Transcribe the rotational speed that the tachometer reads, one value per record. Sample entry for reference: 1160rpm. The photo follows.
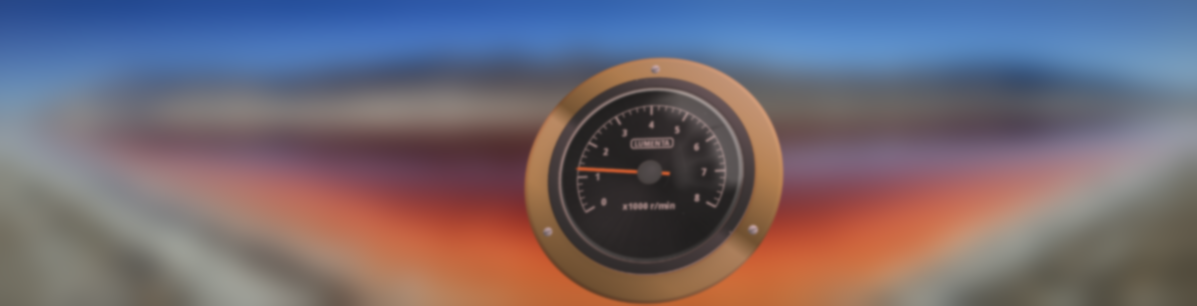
1200rpm
